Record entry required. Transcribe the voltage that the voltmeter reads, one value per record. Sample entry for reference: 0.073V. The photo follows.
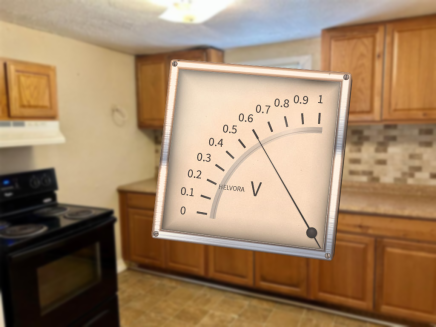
0.6V
